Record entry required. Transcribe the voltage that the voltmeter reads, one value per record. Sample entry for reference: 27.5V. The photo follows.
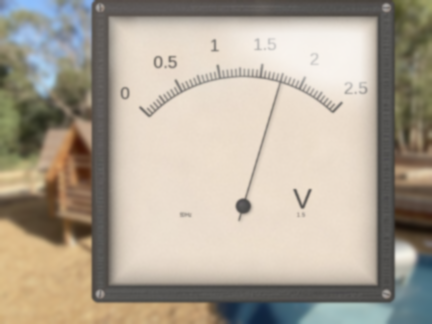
1.75V
